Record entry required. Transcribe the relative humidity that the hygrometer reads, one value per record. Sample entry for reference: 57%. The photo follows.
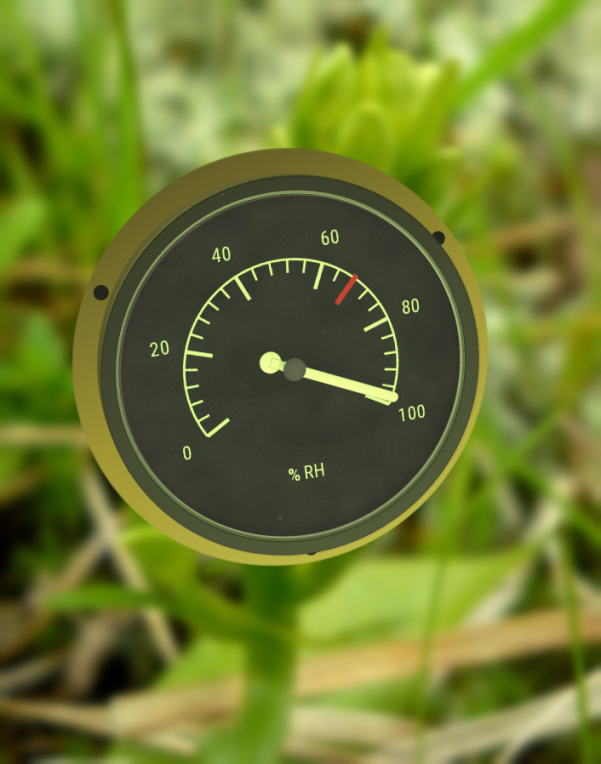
98%
